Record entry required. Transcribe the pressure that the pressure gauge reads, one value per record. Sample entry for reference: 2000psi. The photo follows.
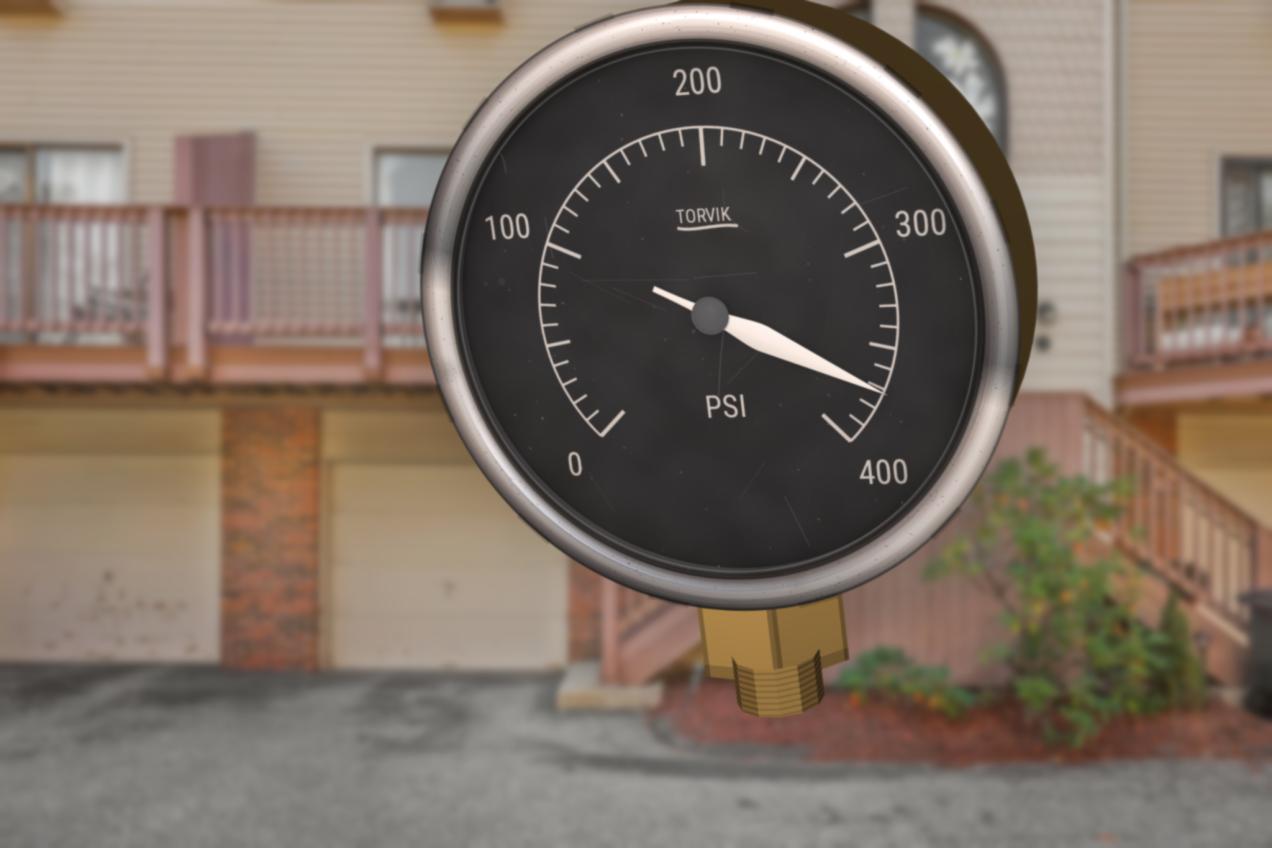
370psi
